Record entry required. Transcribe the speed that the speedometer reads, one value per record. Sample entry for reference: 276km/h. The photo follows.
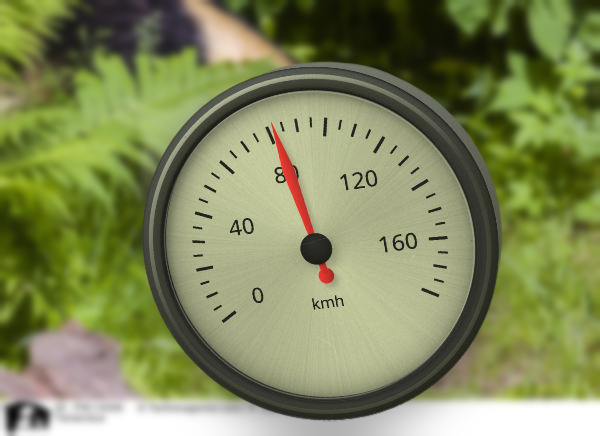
82.5km/h
